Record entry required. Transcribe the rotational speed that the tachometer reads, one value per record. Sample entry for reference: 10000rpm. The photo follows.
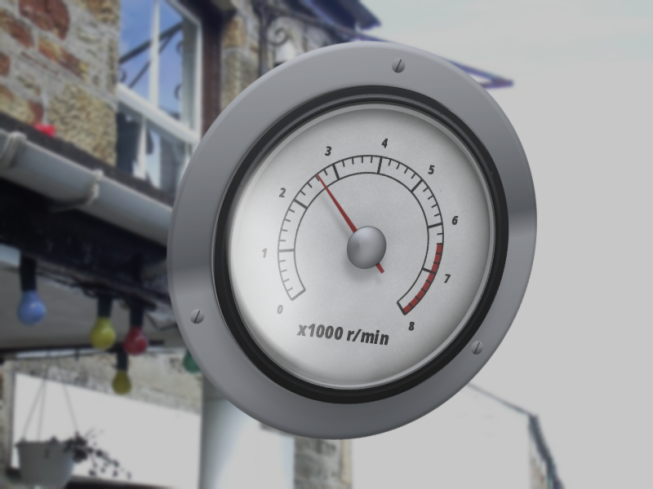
2600rpm
